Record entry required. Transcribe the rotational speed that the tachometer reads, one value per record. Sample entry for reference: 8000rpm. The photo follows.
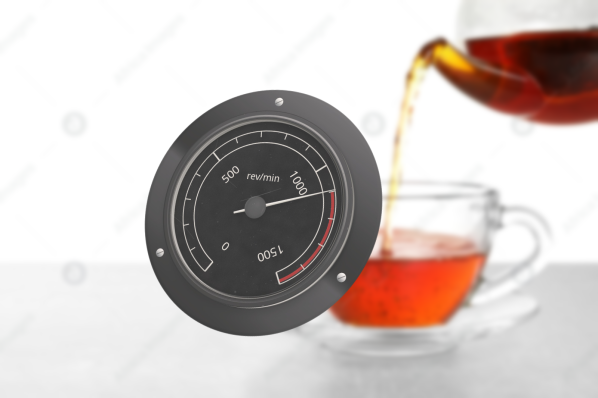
1100rpm
